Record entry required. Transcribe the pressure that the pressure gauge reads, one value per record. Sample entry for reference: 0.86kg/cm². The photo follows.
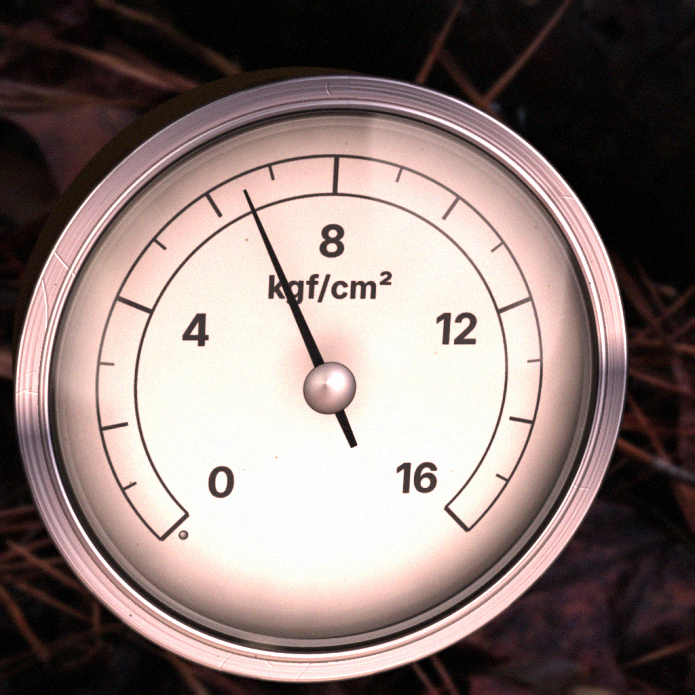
6.5kg/cm²
